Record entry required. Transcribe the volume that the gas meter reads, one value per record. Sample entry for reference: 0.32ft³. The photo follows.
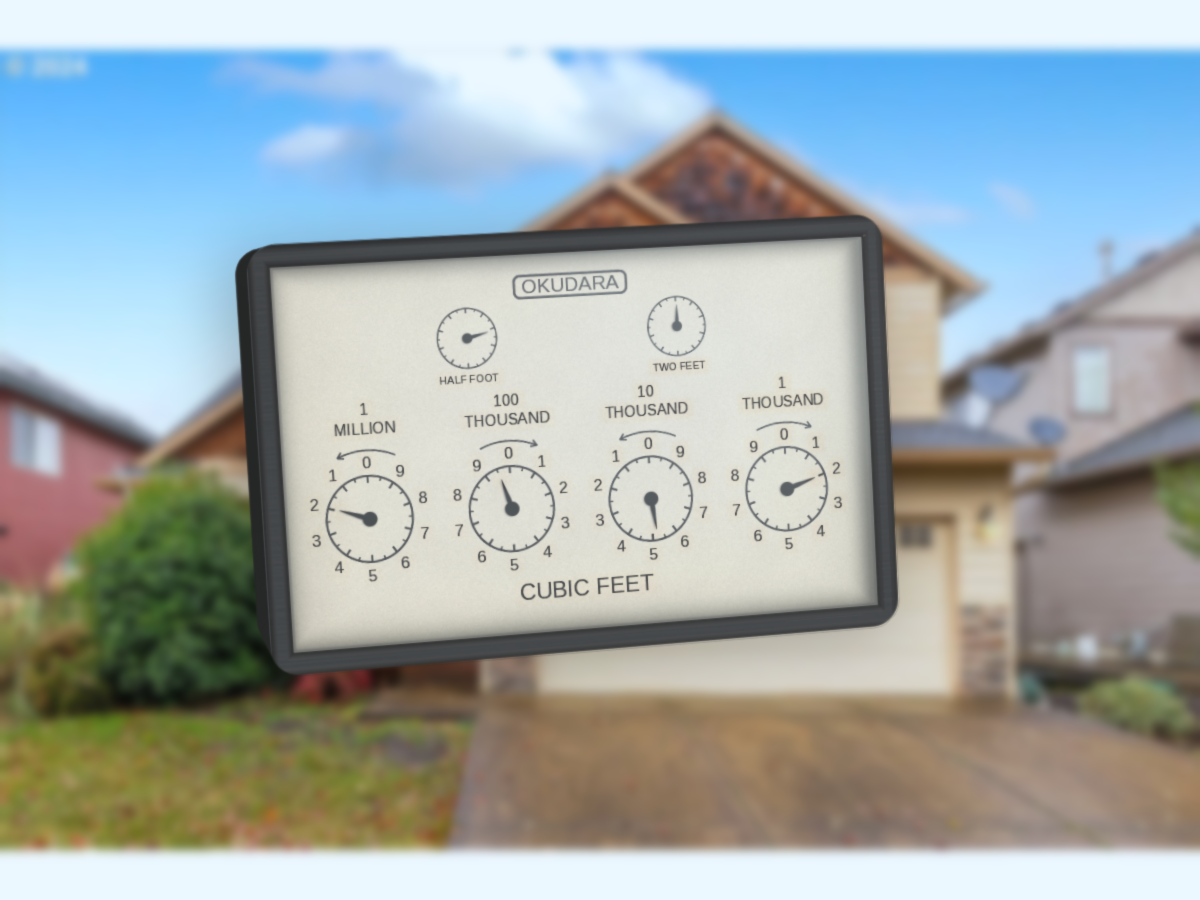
195200ft³
